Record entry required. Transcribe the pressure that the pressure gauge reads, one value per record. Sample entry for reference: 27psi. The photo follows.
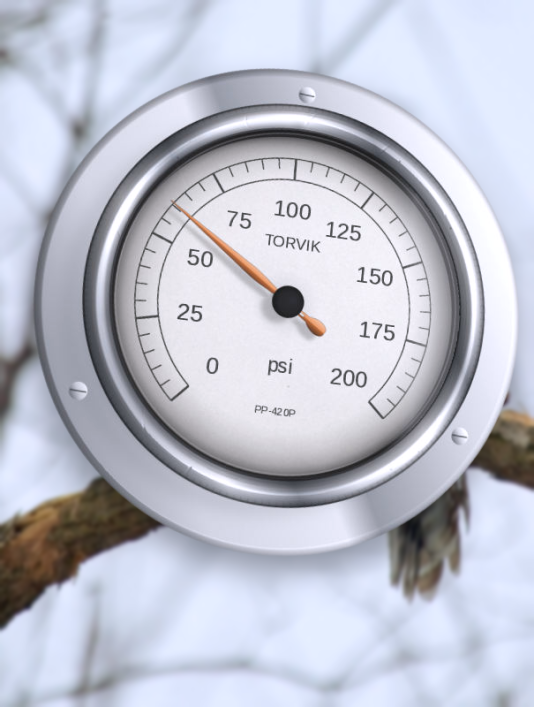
60psi
